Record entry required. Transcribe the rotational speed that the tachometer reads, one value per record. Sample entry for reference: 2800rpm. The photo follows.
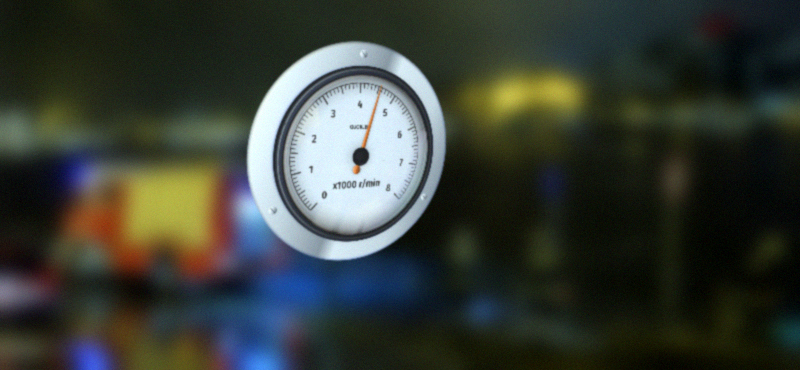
4500rpm
